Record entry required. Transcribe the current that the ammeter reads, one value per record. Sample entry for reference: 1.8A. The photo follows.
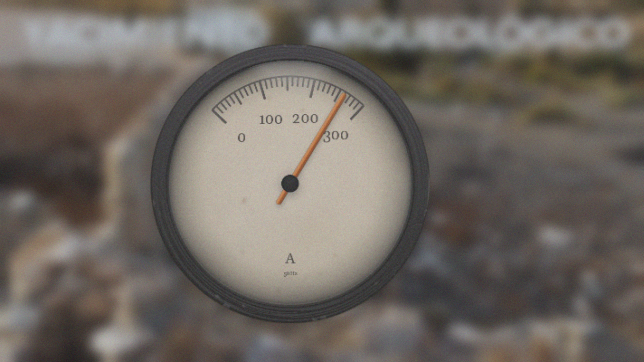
260A
